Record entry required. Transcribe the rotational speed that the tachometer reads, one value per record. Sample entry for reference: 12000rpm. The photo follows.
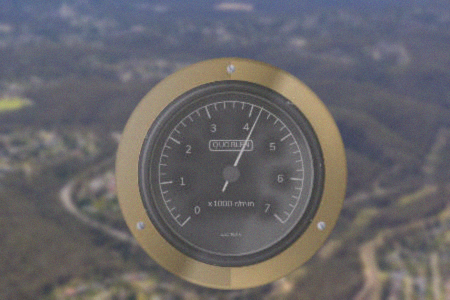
4200rpm
